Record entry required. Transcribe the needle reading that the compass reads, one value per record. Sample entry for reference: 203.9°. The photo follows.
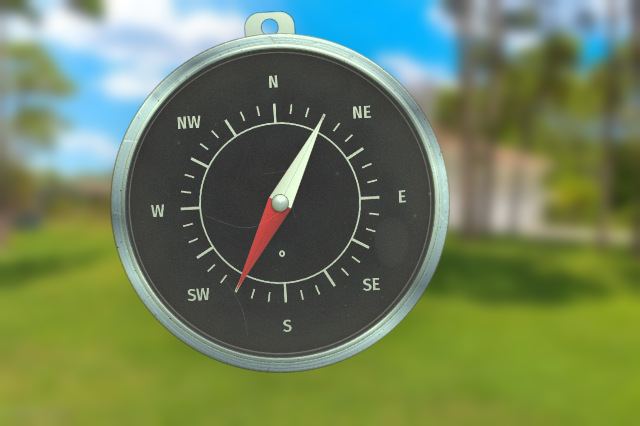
210°
